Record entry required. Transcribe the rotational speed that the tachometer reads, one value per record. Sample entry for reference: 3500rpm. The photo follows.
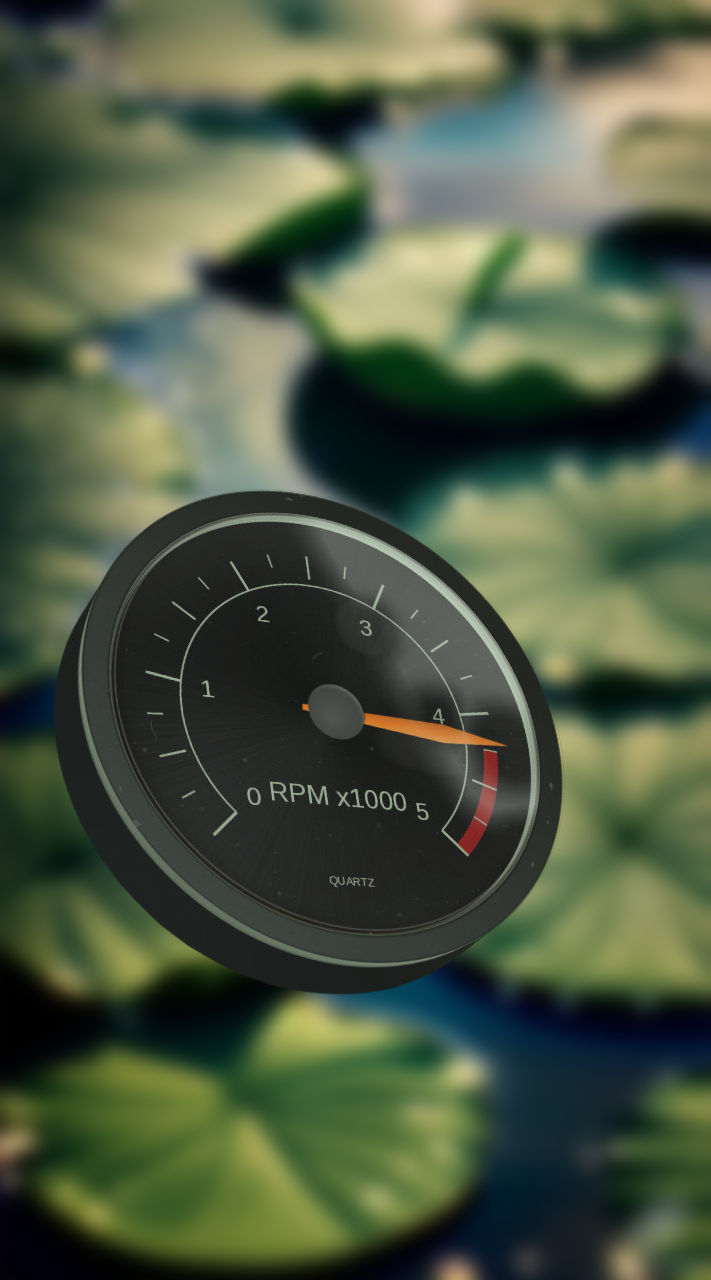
4250rpm
